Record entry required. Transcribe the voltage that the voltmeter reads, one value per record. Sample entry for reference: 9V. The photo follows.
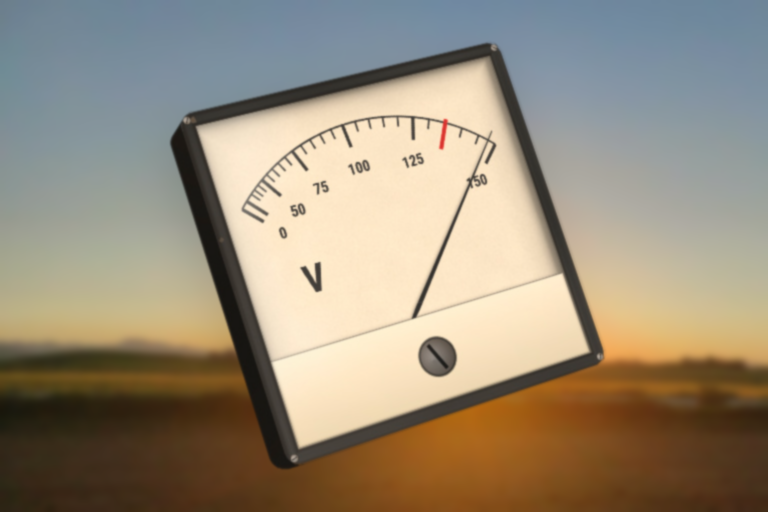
147.5V
